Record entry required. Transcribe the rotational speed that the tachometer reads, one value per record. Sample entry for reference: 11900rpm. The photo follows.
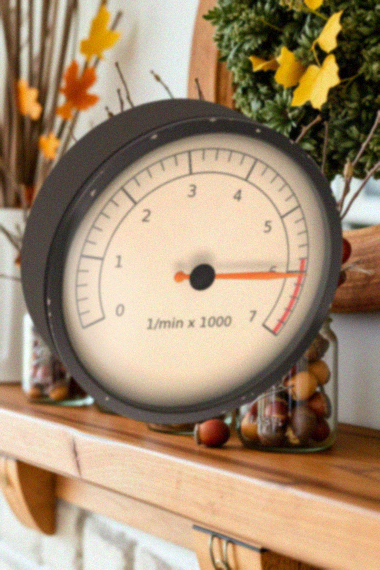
6000rpm
